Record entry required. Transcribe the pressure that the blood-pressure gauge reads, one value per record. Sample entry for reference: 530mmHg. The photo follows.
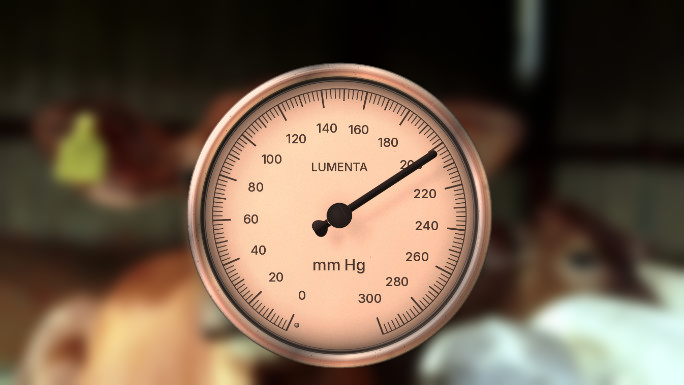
202mmHg
